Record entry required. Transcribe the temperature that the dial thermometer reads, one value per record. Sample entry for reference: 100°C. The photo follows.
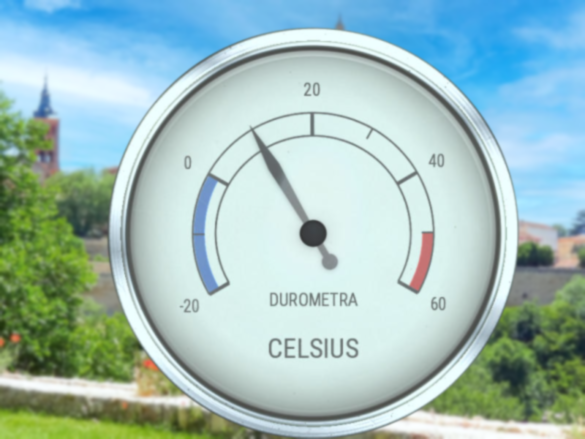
10°C
